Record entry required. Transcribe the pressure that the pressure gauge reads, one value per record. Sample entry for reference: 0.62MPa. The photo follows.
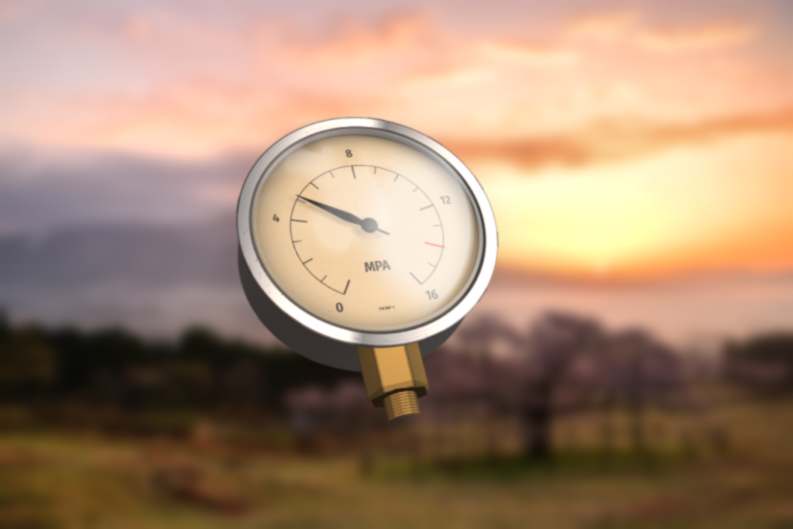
5MPa
